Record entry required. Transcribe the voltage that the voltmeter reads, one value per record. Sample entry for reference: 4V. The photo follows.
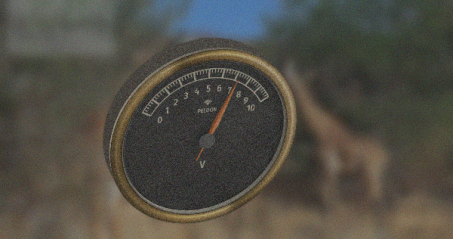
7V
